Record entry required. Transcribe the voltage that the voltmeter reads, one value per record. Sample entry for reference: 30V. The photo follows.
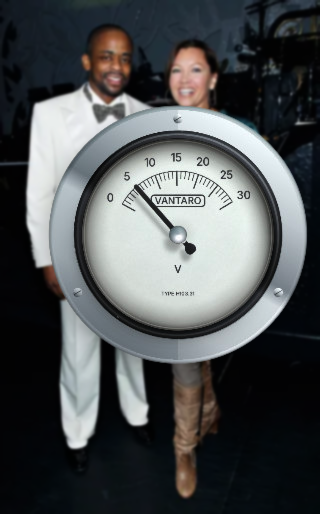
5V
